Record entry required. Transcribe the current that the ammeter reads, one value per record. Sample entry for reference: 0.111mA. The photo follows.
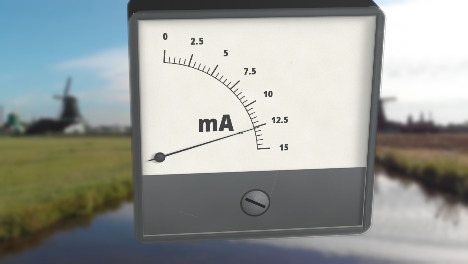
12.5mA
